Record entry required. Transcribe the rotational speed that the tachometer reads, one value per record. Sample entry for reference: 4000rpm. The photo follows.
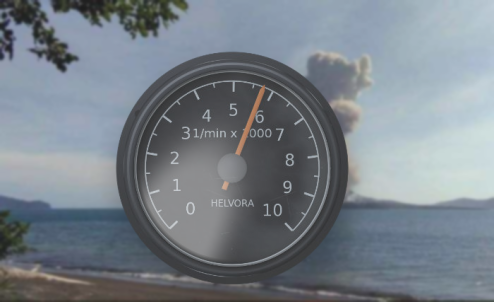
5750rpm
